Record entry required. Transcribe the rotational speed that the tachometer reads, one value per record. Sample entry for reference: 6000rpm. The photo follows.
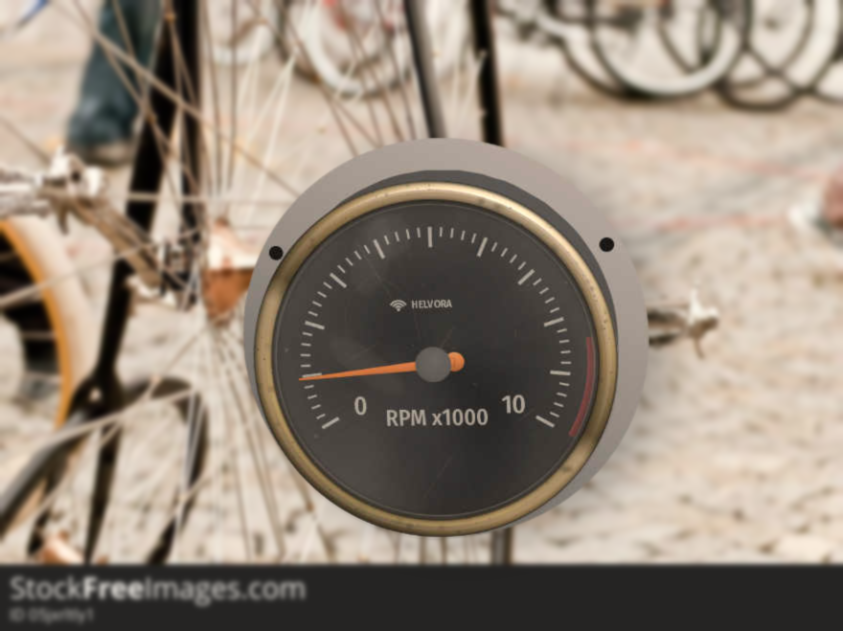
1000rpm
